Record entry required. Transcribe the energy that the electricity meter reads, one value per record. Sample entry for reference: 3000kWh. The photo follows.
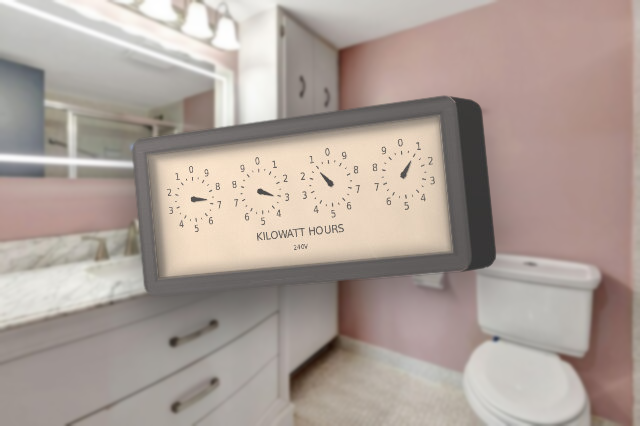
7311kWh
